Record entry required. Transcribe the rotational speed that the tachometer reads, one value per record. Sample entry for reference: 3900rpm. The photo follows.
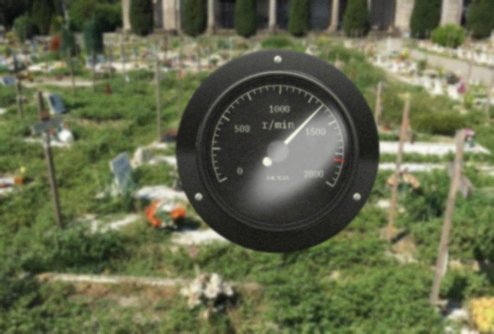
1350rpm
